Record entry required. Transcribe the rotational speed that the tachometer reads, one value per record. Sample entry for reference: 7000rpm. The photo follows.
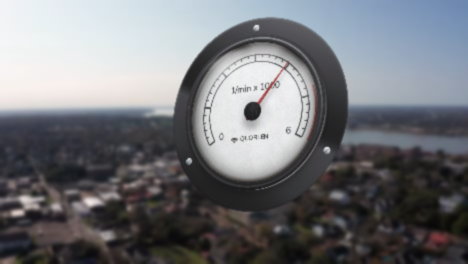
4000rpm
